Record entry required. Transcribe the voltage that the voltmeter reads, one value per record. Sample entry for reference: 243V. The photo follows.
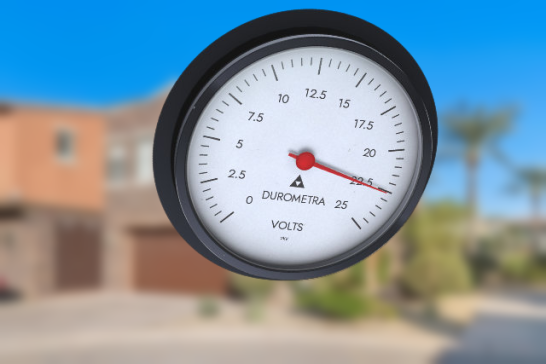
22.5V
